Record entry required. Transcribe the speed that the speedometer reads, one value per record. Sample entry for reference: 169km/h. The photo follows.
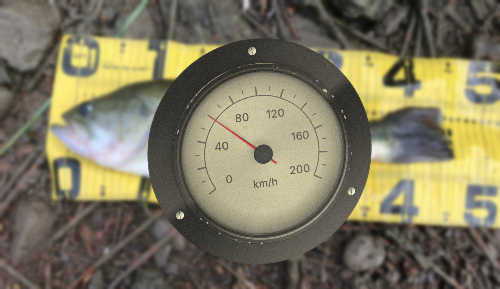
60km/h
